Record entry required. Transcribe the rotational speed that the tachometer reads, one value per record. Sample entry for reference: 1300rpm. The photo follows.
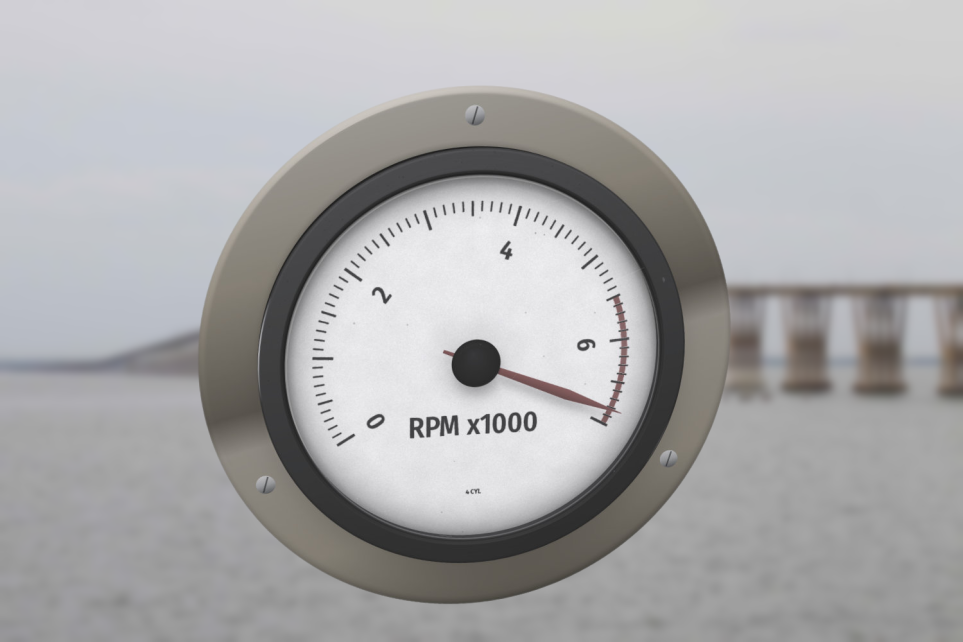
6800rpm
